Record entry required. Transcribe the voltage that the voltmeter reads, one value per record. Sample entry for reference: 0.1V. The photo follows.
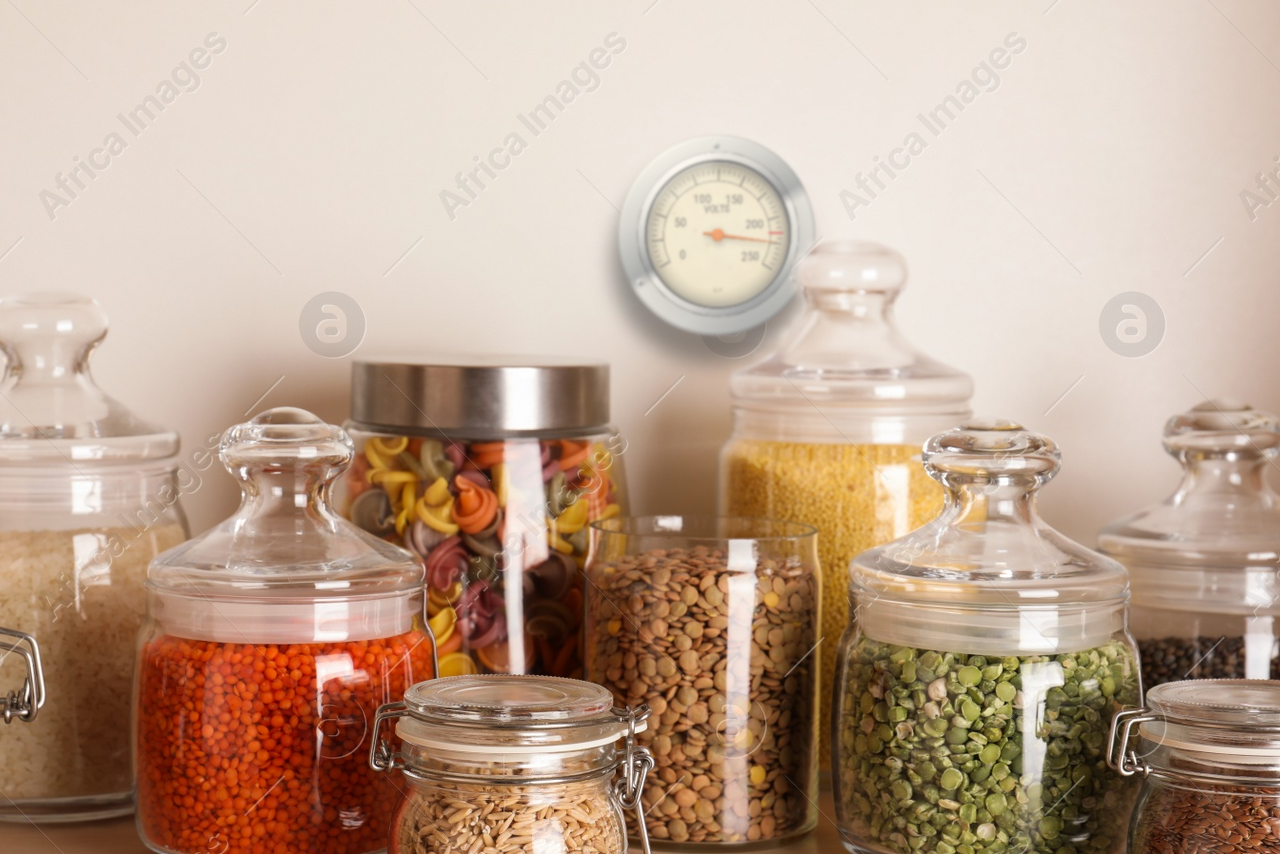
225V
